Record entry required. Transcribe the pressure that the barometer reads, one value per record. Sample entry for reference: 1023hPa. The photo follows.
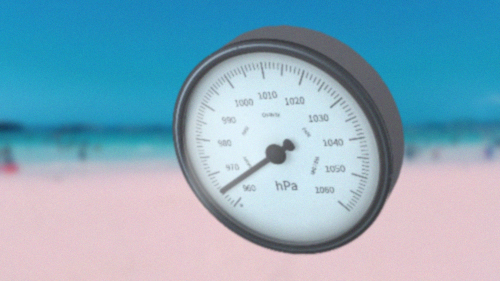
965hPa
